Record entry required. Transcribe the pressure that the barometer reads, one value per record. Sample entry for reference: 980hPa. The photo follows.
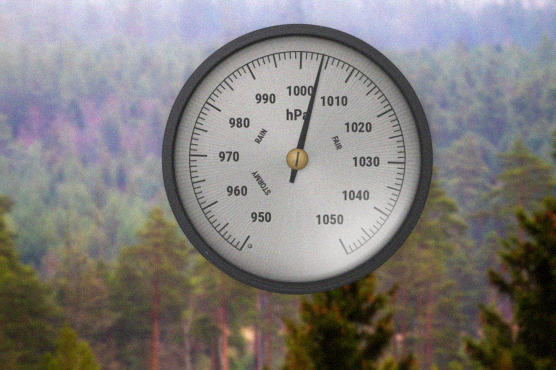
1004hPa
